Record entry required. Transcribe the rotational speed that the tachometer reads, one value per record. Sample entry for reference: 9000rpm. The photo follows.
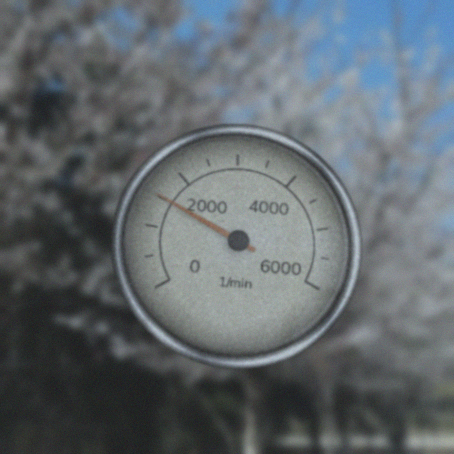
1500rpm
